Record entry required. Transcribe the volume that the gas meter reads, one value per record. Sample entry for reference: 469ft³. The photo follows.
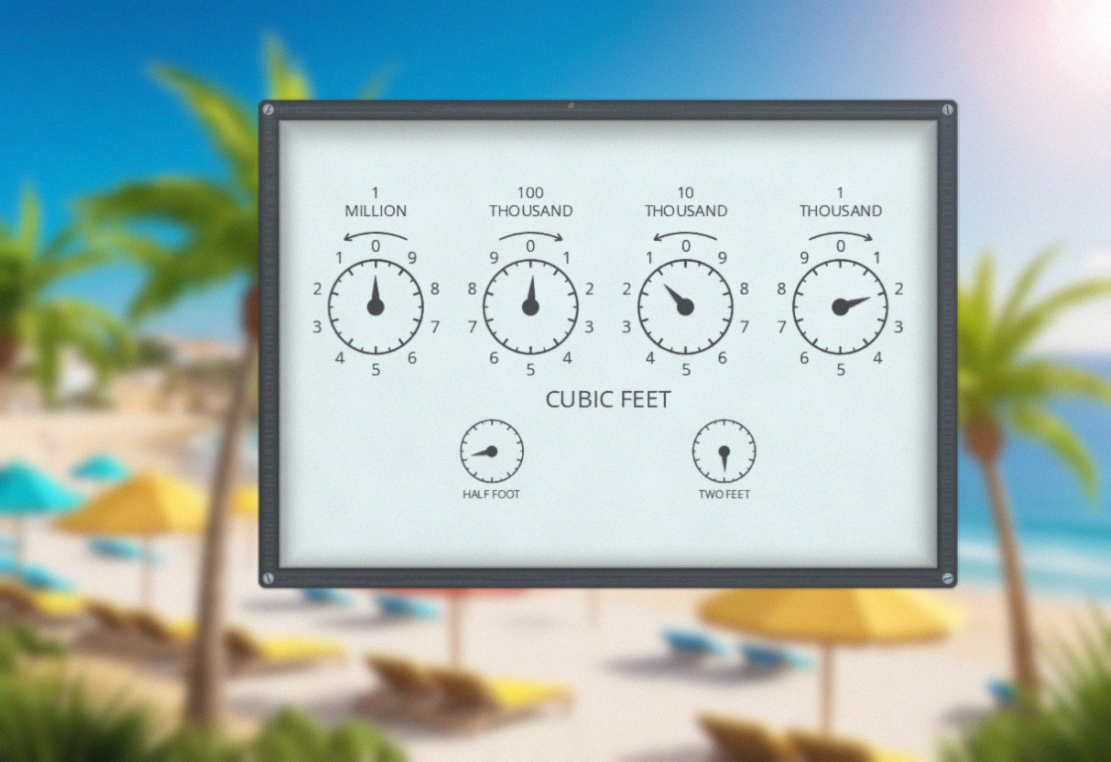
1200ft³
